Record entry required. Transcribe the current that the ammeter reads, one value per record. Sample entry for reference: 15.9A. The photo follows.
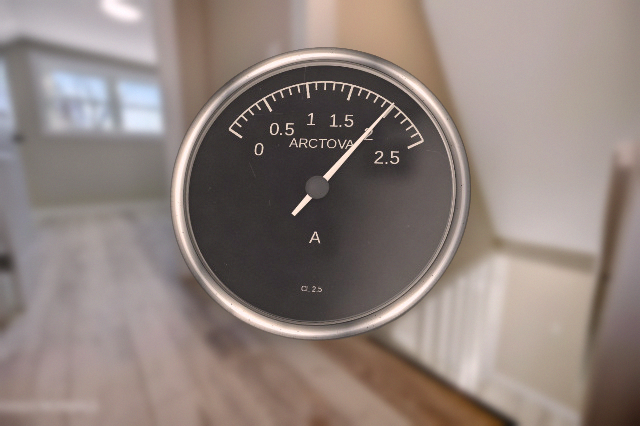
2A
